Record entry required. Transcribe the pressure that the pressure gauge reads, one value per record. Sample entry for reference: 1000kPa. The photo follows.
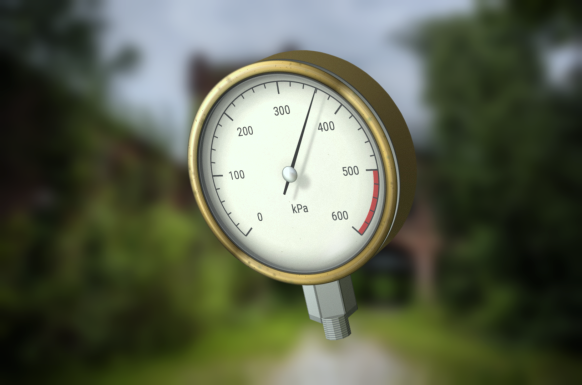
360kPa
